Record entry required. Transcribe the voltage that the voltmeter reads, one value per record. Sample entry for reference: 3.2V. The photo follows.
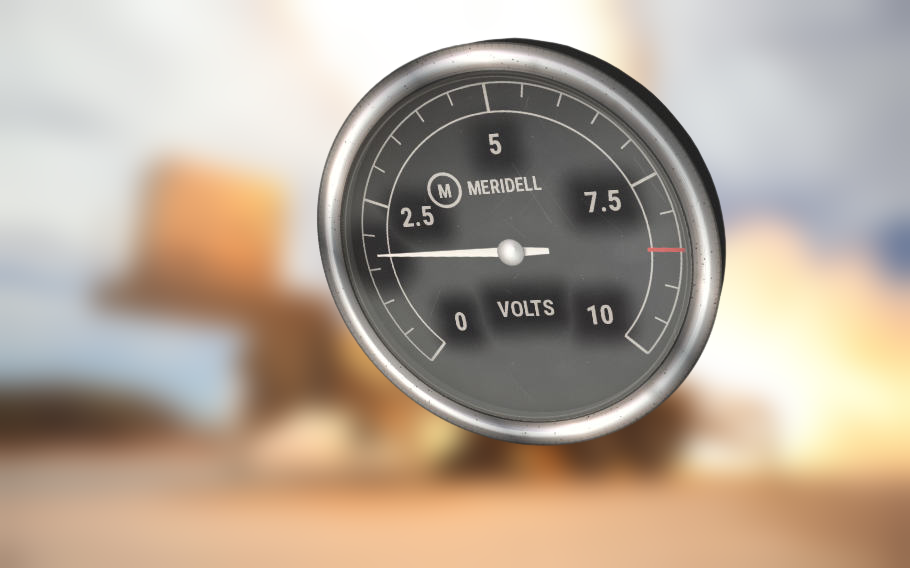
1.75V
